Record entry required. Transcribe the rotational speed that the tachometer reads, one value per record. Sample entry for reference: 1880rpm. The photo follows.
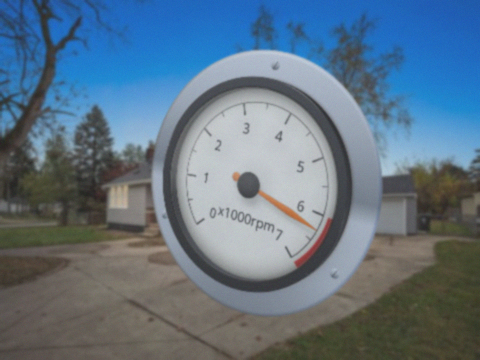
6250rpm
